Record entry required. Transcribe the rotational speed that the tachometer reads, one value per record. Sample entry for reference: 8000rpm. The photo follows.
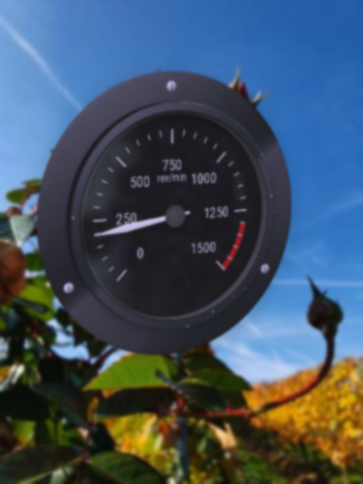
200rpm
